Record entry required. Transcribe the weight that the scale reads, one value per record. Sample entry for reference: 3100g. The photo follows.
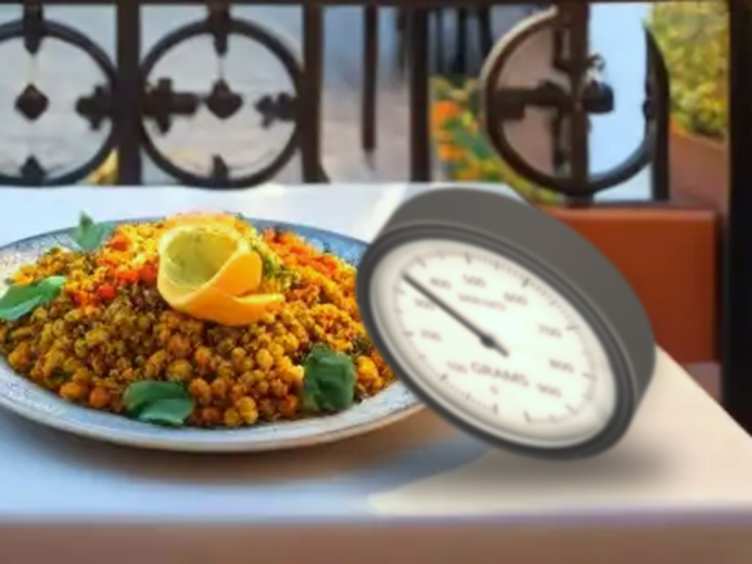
350g
